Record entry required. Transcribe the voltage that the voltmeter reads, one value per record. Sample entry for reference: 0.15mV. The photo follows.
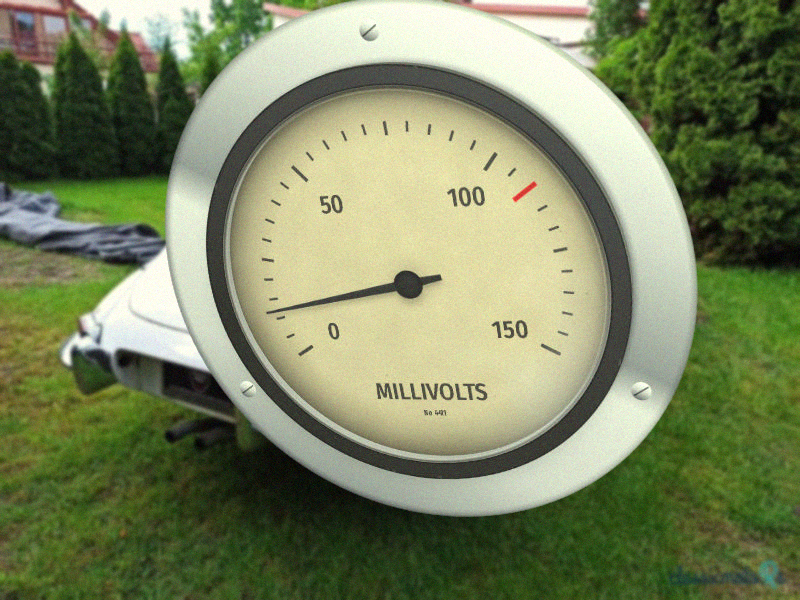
12.5mV
